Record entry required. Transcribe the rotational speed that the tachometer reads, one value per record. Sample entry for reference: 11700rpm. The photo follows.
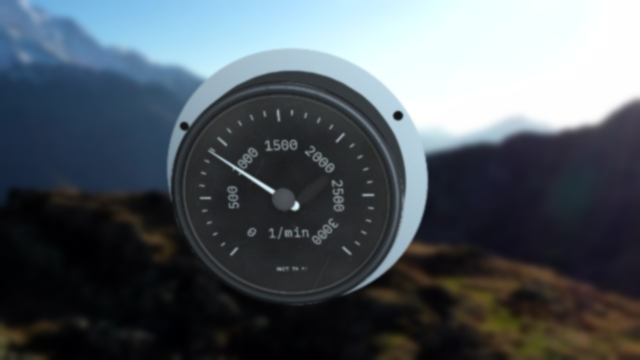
900rpm
